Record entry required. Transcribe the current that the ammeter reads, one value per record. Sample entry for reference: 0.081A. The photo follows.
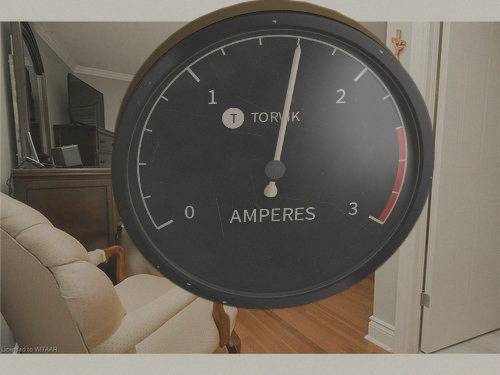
1.6A
